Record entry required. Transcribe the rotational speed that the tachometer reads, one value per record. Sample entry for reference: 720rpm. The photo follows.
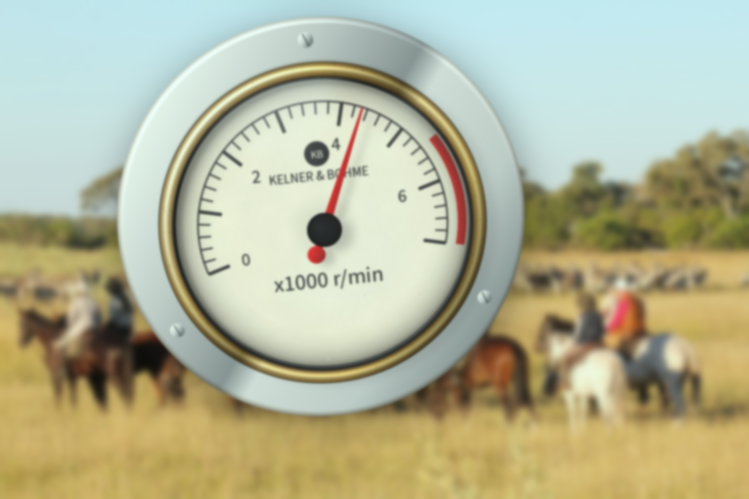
4300rpm
